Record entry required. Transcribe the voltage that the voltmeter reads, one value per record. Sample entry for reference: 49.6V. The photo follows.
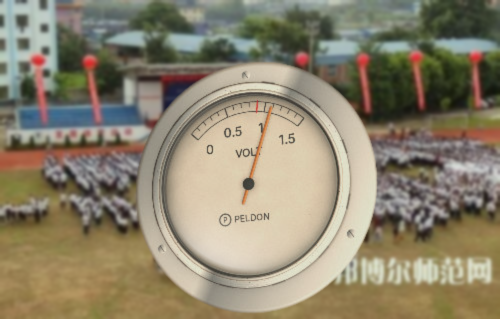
1.1V
